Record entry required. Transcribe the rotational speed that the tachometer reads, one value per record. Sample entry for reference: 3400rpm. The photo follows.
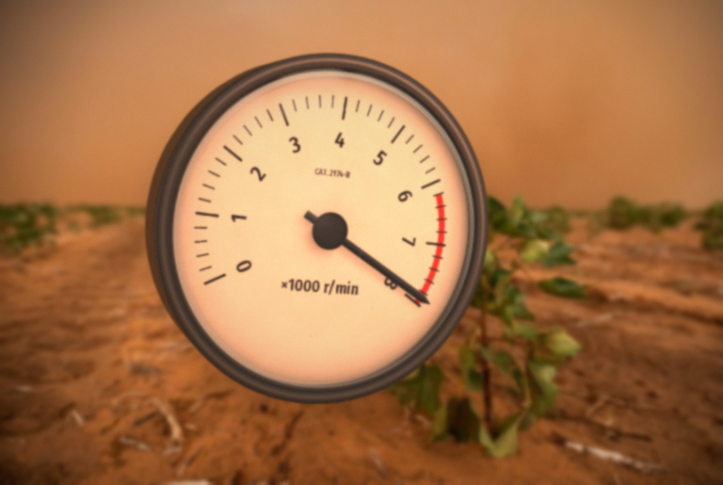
7900rpm
